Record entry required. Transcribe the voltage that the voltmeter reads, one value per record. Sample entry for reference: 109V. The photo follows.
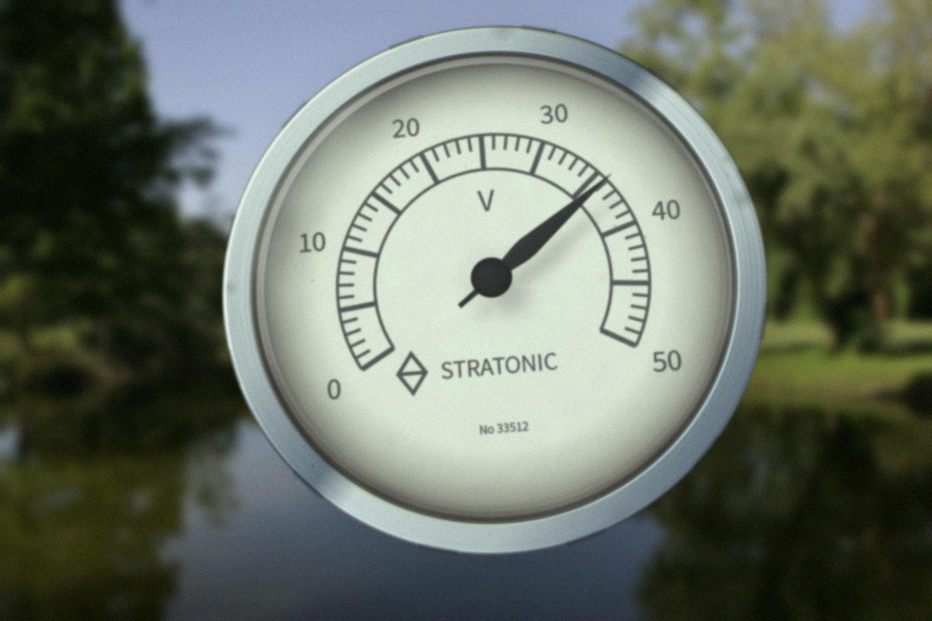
36V
